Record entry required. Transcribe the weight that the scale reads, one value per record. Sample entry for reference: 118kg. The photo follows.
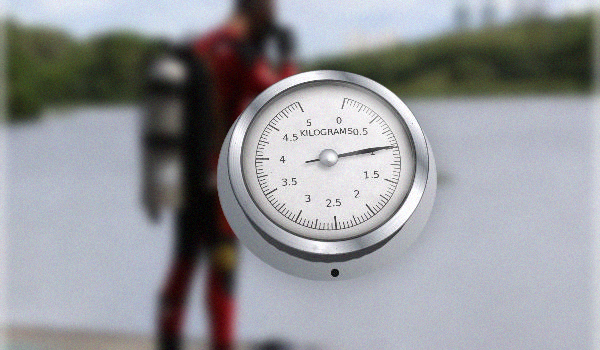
1kg
